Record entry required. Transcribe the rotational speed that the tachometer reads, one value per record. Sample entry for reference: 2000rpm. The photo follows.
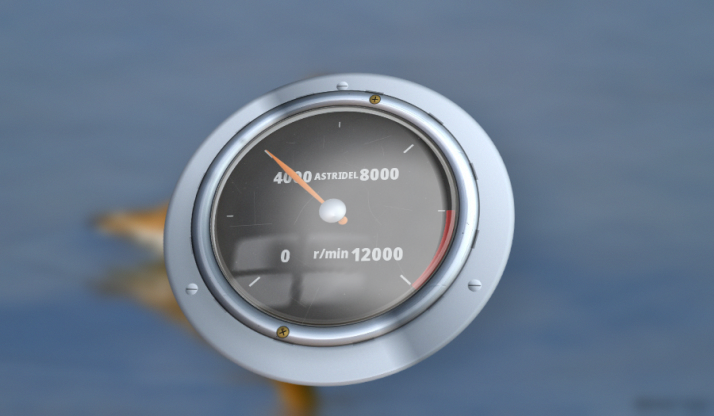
4000rpm
